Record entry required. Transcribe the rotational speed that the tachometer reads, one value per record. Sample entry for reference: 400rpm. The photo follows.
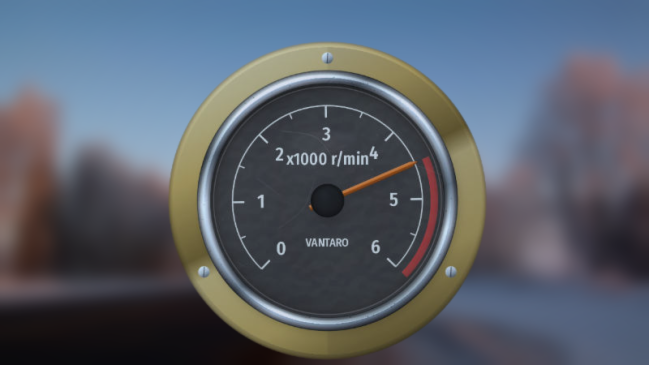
4500rpm
